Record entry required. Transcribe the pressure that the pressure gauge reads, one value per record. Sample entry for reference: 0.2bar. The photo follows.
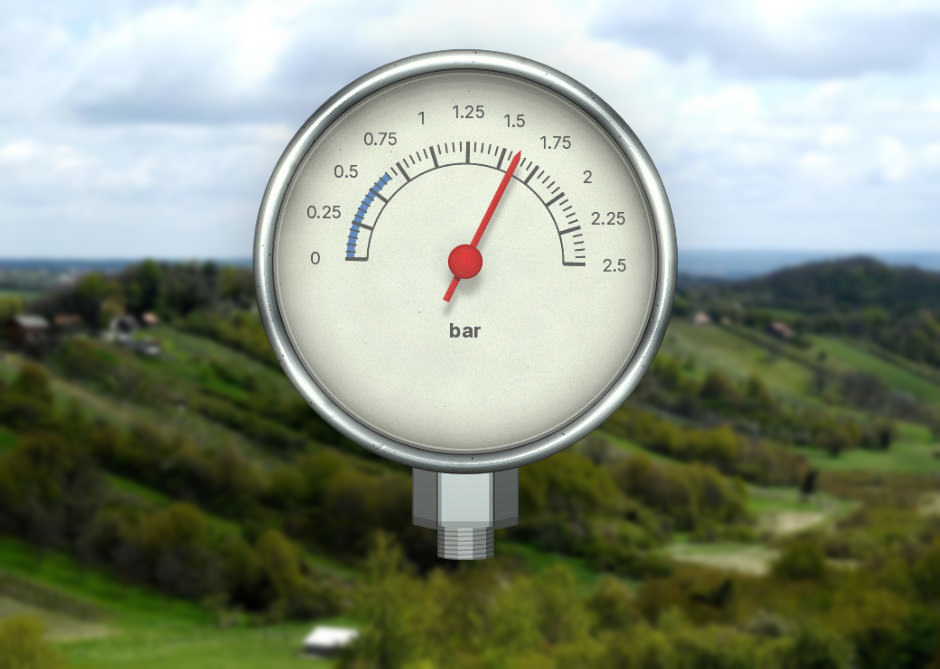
1.6bar
